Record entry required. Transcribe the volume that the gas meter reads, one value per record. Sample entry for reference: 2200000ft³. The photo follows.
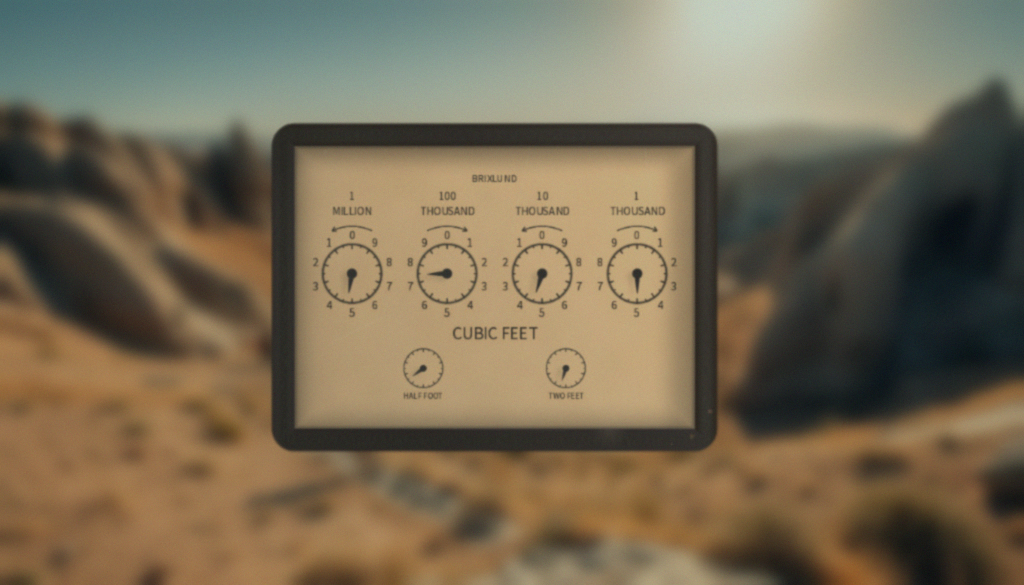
474500ft³
